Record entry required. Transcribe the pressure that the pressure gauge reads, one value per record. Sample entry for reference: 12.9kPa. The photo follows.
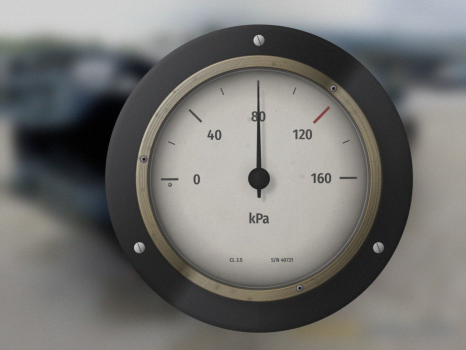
80kPa
